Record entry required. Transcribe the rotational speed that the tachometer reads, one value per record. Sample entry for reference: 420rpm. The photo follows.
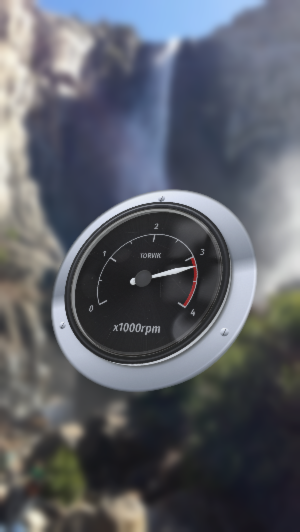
3250rpm
